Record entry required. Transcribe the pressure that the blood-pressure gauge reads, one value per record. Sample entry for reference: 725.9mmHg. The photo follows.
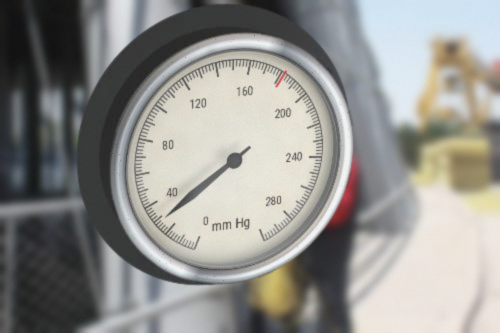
30mmHg
